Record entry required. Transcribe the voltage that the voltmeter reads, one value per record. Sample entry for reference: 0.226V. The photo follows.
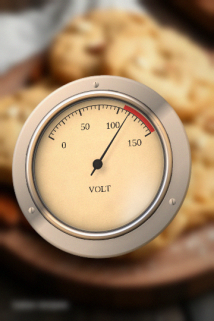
115V
